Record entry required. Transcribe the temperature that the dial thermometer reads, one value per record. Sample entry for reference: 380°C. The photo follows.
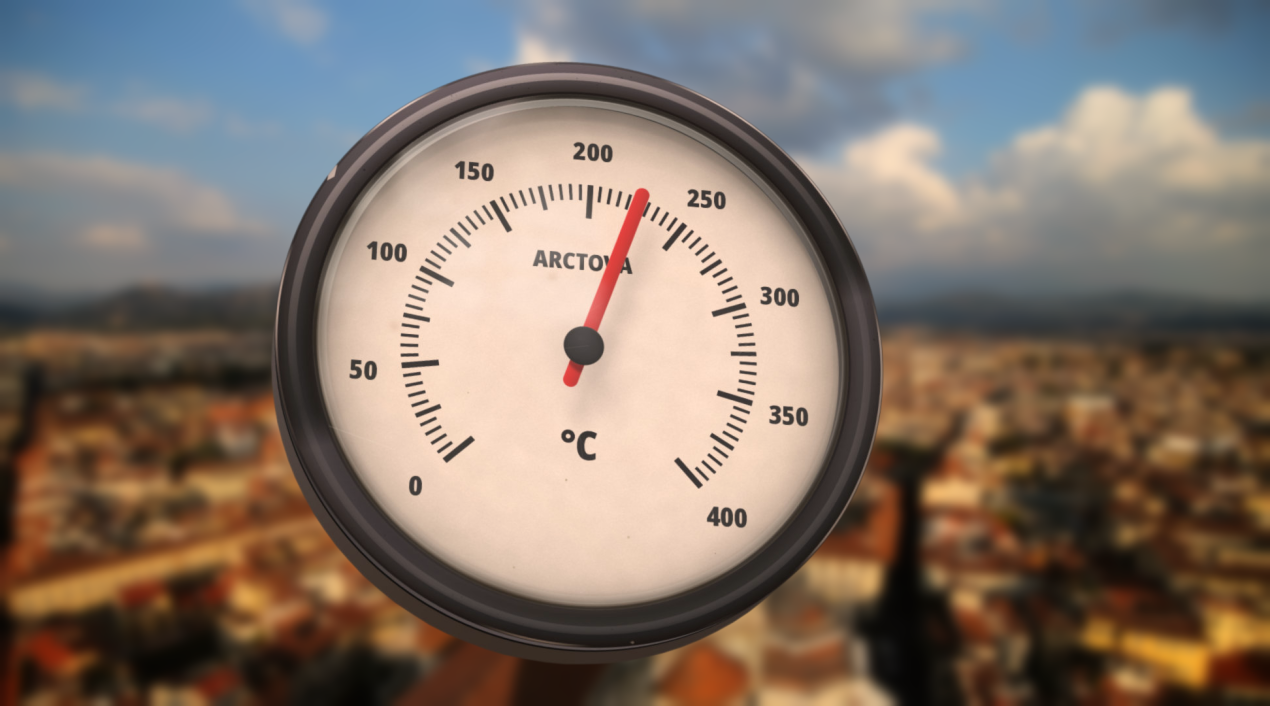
225°C
